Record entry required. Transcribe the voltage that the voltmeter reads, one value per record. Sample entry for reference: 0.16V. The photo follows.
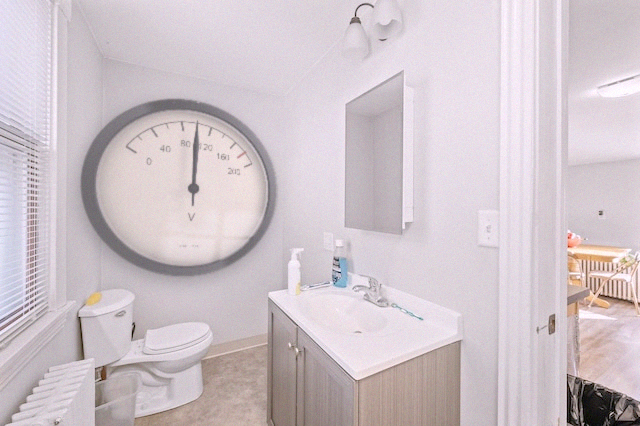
100V
